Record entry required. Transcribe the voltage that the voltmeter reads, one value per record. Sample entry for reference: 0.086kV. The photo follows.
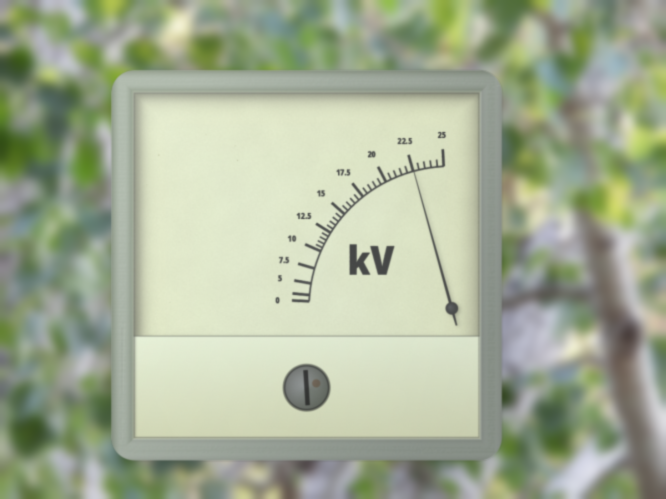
22.5kV
